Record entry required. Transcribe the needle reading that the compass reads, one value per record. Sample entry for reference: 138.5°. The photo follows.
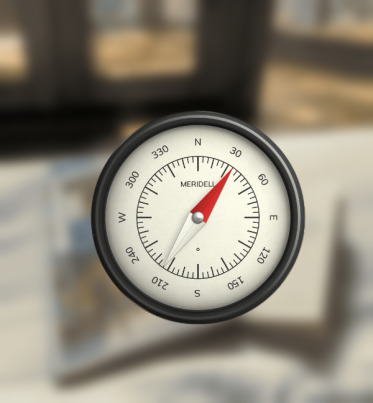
35°
